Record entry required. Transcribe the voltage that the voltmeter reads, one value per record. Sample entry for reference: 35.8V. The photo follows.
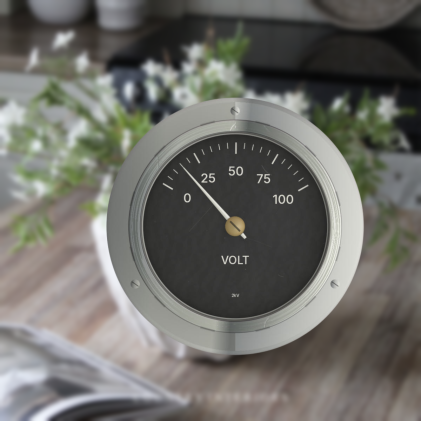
15V
